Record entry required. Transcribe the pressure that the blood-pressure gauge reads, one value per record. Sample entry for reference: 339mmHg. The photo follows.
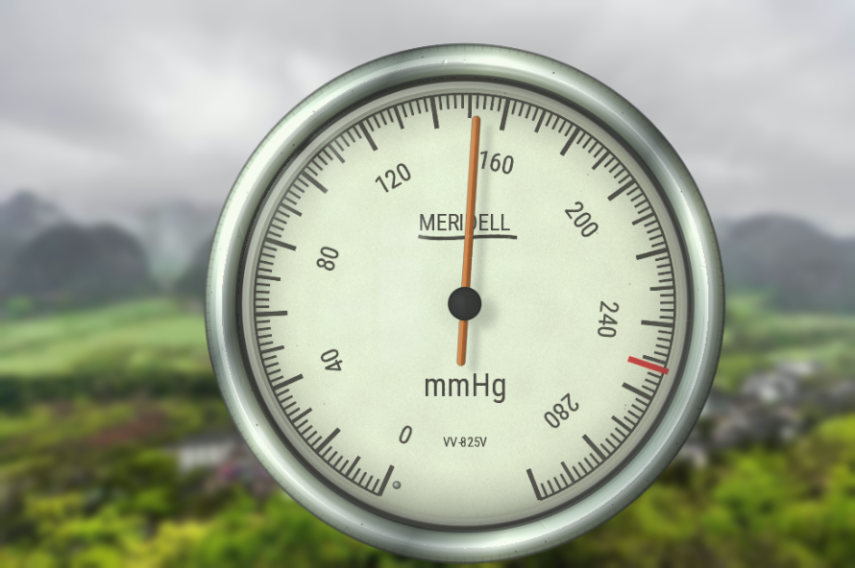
152mmHg
